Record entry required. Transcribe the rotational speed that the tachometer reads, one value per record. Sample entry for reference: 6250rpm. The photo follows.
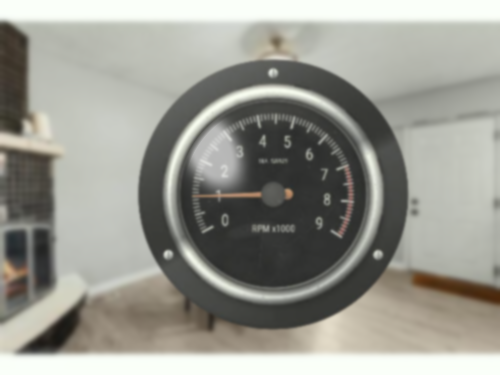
1000rpm
